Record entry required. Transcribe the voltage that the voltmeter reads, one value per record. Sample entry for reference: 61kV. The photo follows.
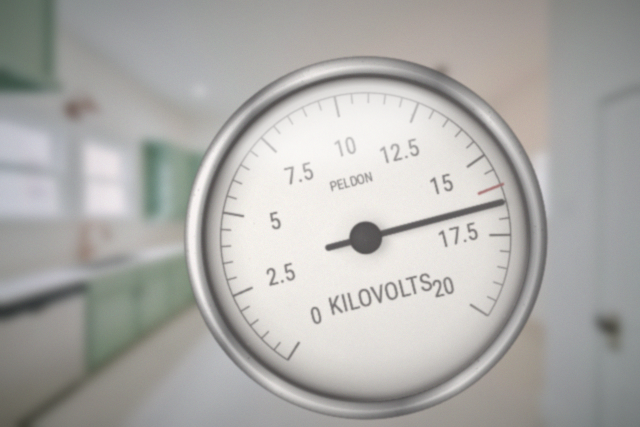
16.5kV
